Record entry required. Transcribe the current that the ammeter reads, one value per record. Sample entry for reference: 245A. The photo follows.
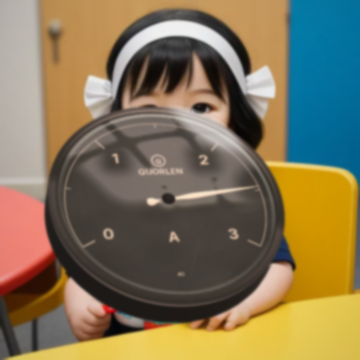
2.5A
